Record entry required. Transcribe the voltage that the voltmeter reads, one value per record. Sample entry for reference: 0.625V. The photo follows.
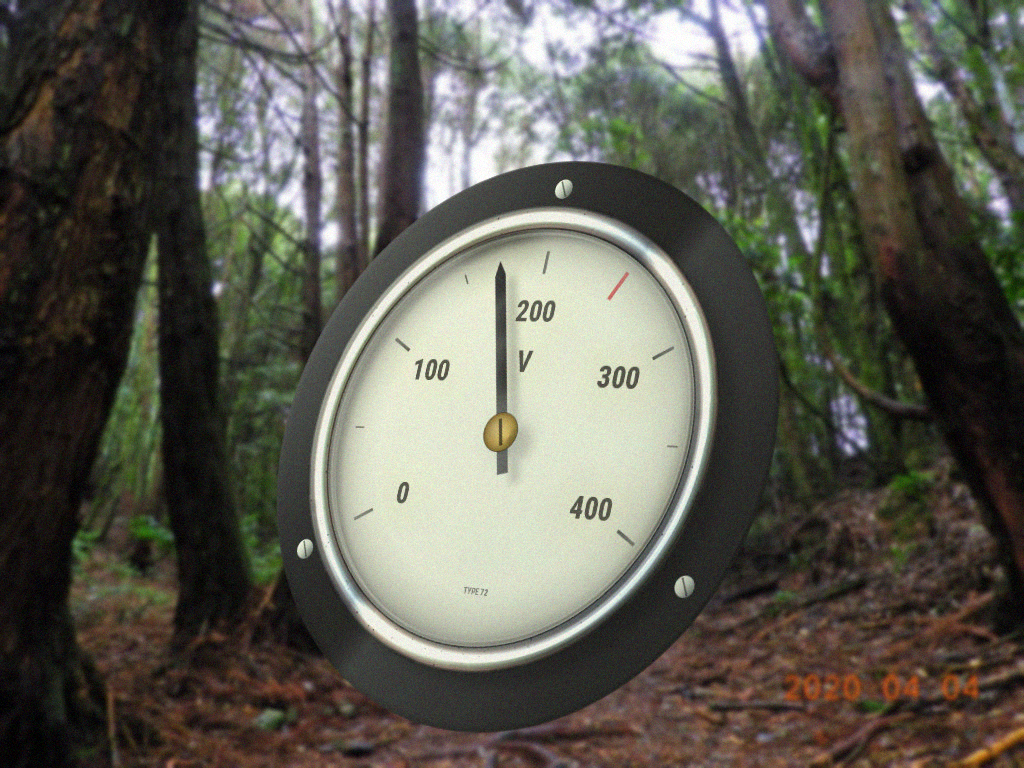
175V
